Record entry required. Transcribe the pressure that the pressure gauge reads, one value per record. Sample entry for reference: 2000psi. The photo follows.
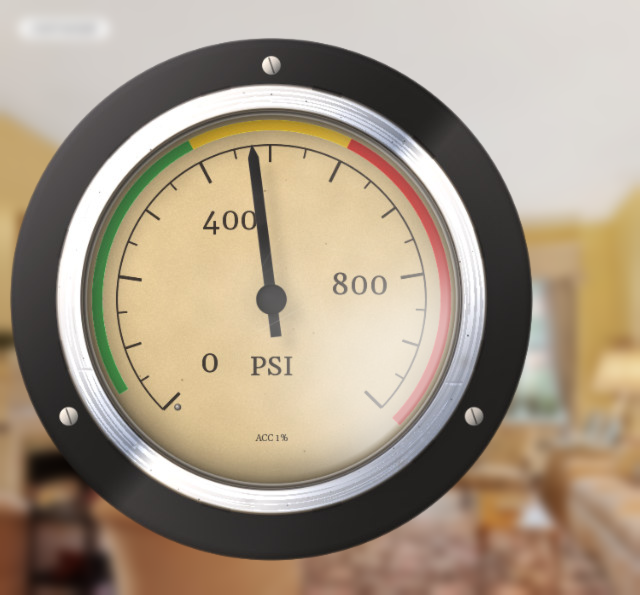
475psi
